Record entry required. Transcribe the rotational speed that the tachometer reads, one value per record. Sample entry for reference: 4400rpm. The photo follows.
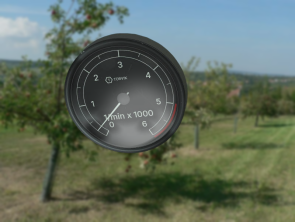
250rpm
